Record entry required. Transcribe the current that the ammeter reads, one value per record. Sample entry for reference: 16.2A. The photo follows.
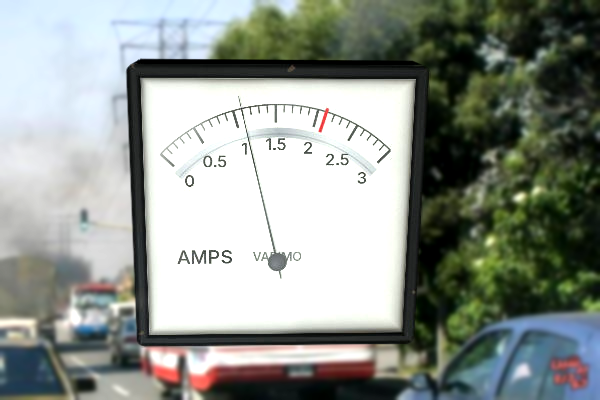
1.1A
